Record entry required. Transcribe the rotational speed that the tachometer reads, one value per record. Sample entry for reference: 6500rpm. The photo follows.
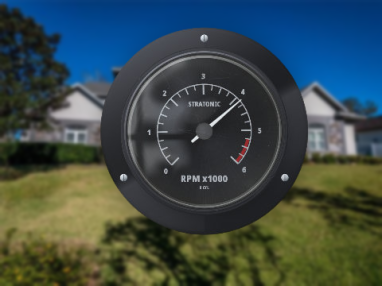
4125rpm
